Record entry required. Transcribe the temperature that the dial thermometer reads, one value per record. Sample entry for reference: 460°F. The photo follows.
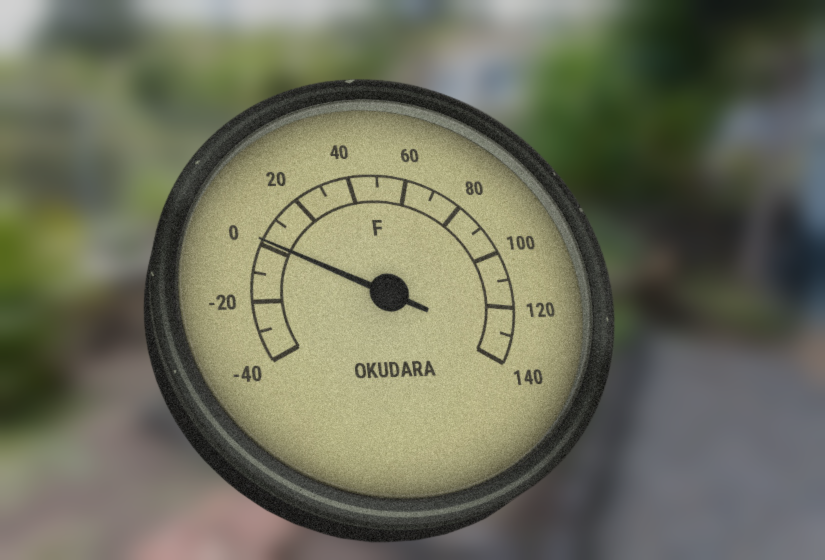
0°F
